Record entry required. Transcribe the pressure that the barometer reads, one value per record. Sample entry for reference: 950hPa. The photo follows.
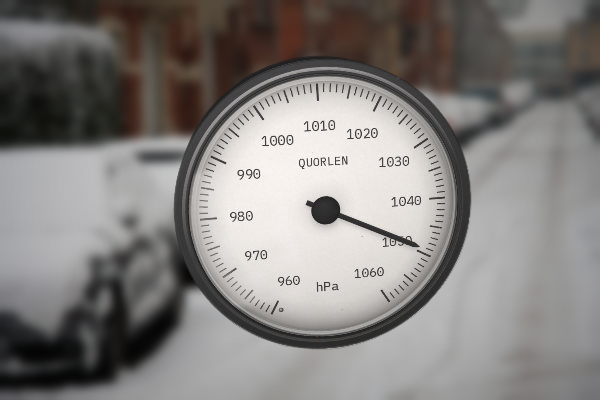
1049hPa
